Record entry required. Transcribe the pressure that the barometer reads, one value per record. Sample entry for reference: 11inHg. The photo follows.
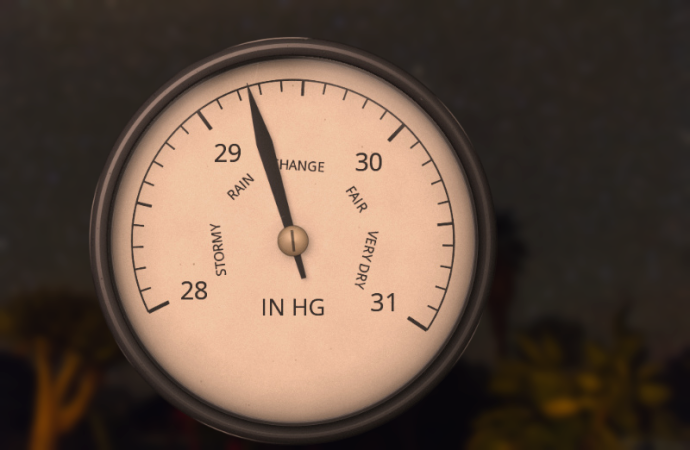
29.25inHg
